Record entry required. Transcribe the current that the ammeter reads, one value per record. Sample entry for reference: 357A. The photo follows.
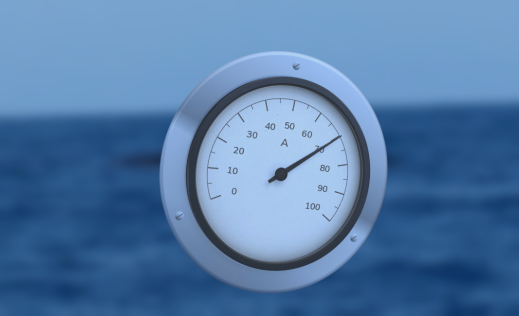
70A
